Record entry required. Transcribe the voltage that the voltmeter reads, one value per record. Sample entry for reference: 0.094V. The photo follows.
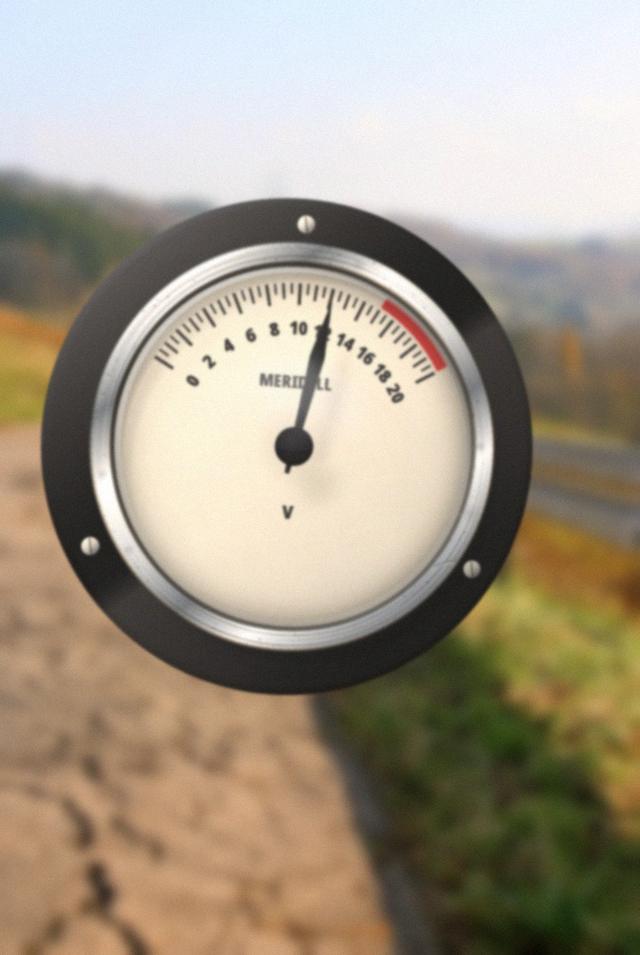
12V
